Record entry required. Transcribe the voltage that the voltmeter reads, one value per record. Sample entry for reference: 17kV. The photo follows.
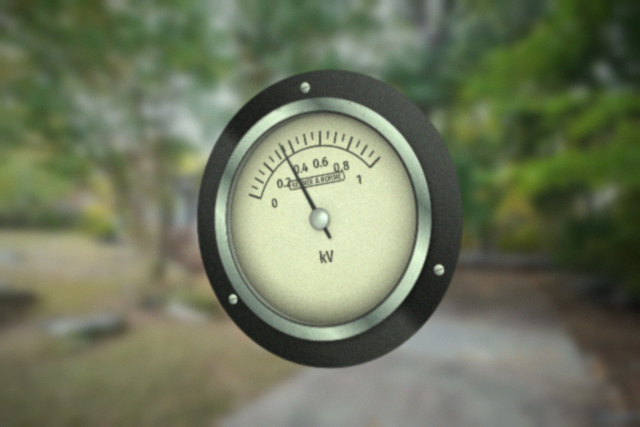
0.35kV
